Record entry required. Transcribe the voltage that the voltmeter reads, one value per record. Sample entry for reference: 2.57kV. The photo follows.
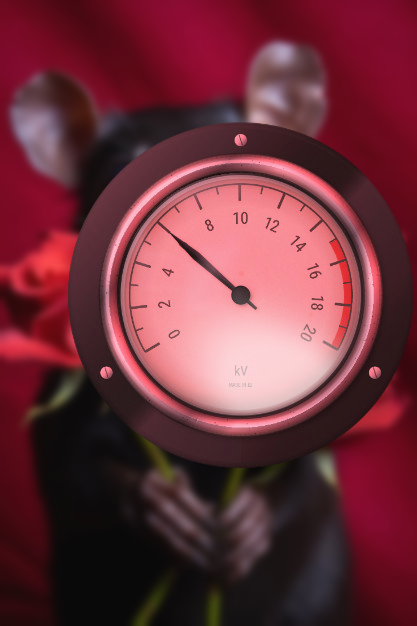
6kV
